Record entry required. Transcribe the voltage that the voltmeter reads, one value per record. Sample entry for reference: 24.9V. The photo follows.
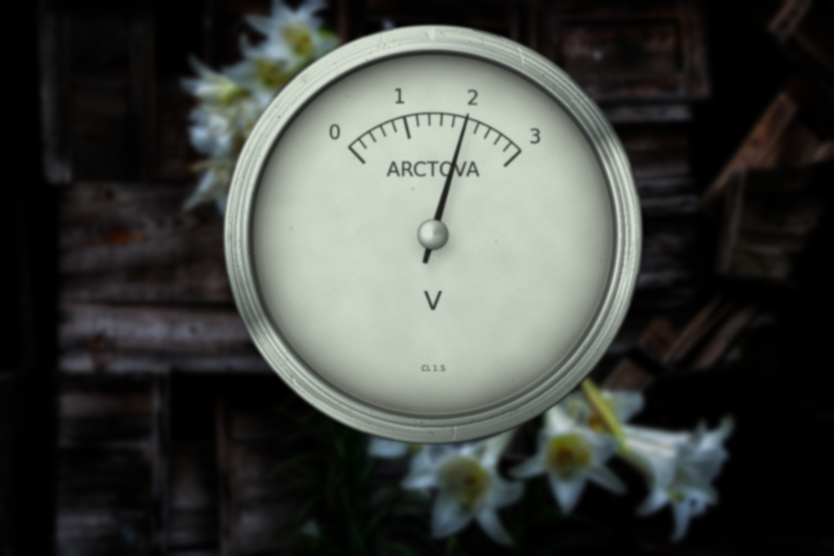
2V
